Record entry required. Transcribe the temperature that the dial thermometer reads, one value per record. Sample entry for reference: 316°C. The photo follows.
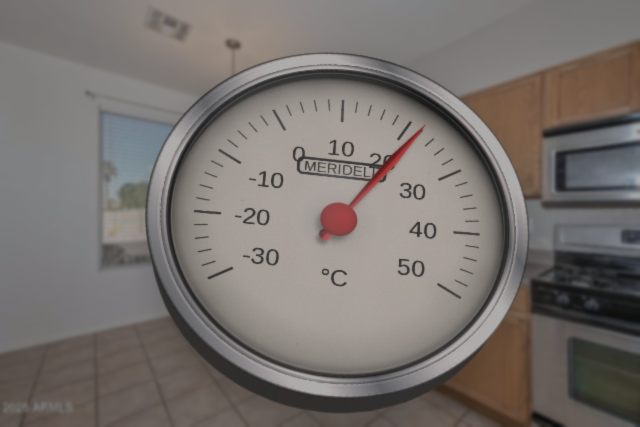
22°C
